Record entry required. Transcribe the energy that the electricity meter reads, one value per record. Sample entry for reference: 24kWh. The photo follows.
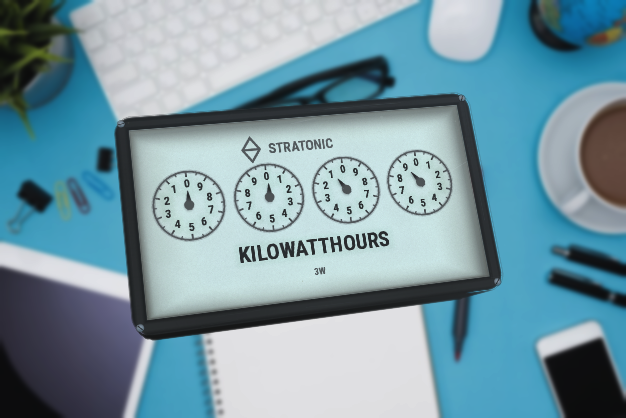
9kWh
